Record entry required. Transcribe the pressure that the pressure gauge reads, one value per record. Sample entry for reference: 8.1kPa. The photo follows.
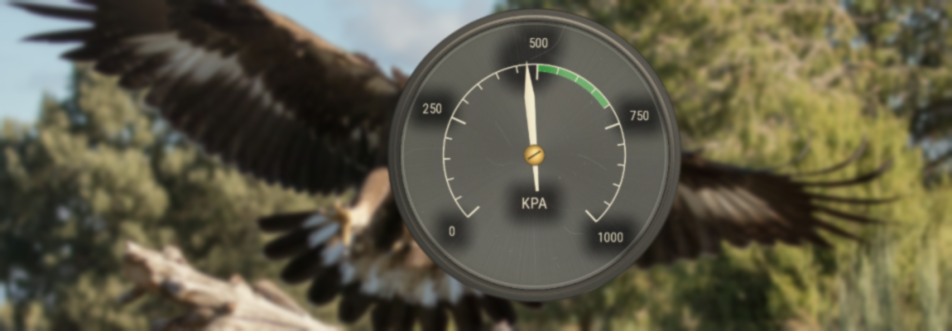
475kPa
